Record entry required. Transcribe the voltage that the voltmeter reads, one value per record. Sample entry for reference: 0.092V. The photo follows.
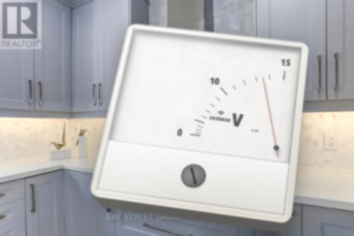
13.5V
